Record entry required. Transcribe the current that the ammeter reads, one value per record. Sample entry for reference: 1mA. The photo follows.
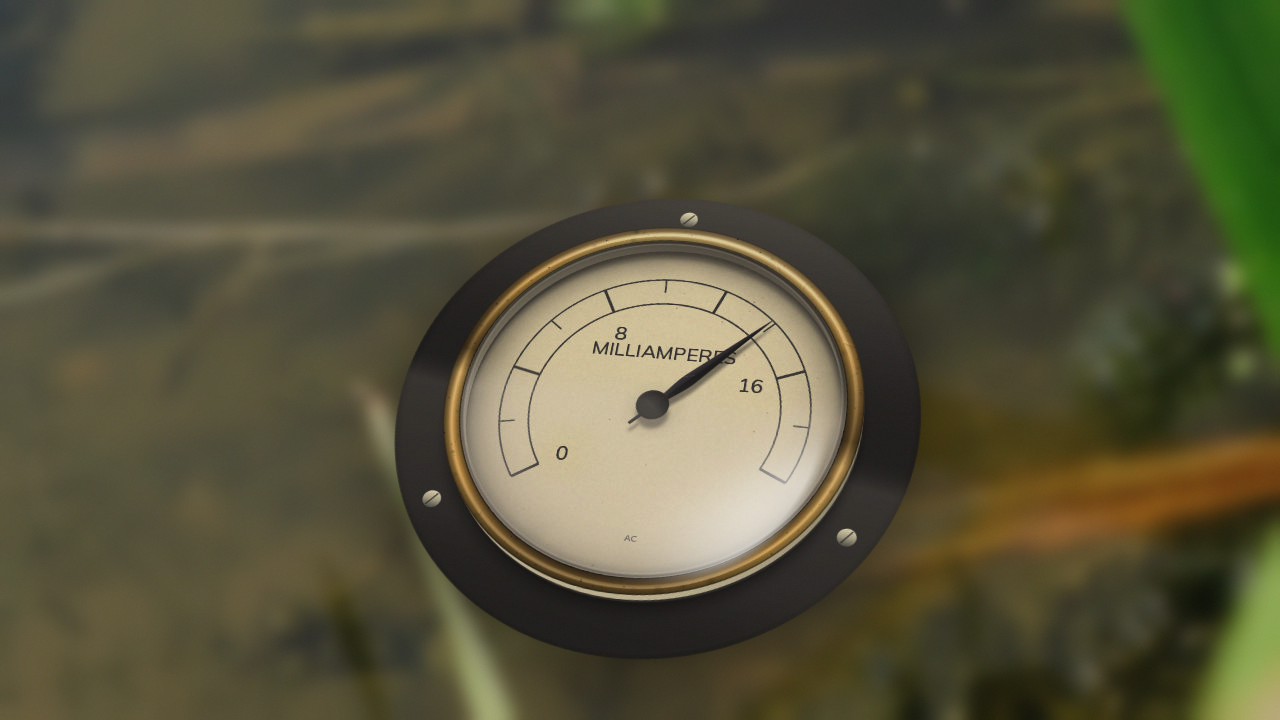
14mA
